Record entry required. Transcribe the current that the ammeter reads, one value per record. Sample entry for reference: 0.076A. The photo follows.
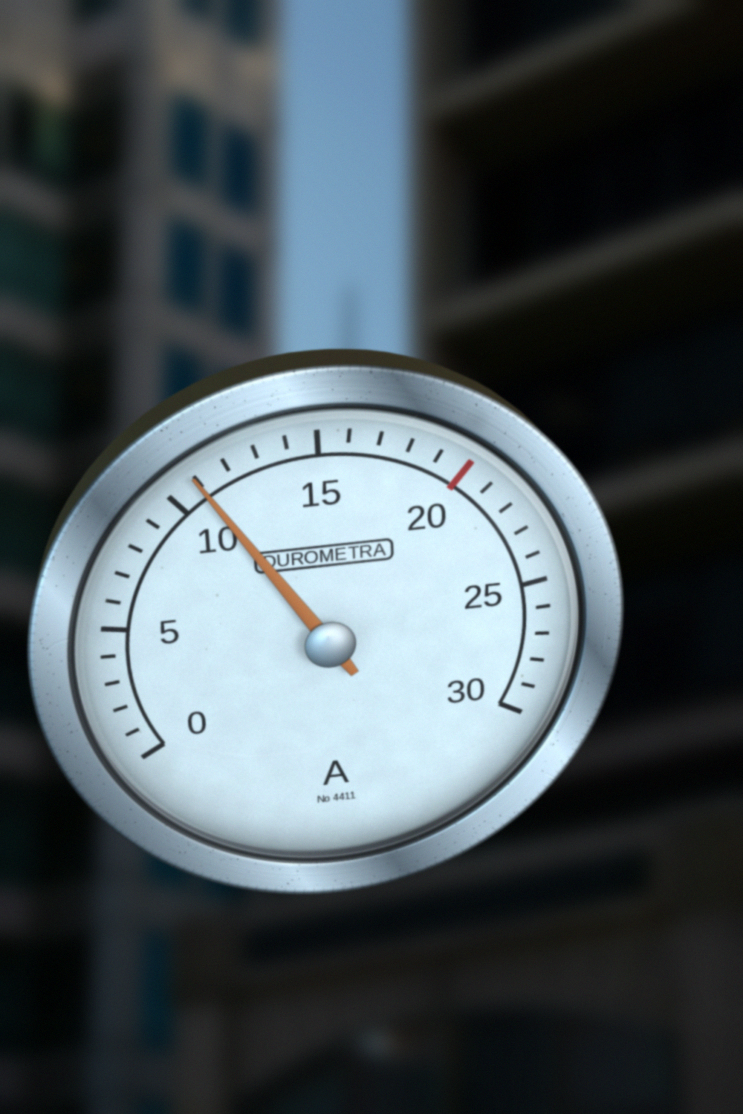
11A
